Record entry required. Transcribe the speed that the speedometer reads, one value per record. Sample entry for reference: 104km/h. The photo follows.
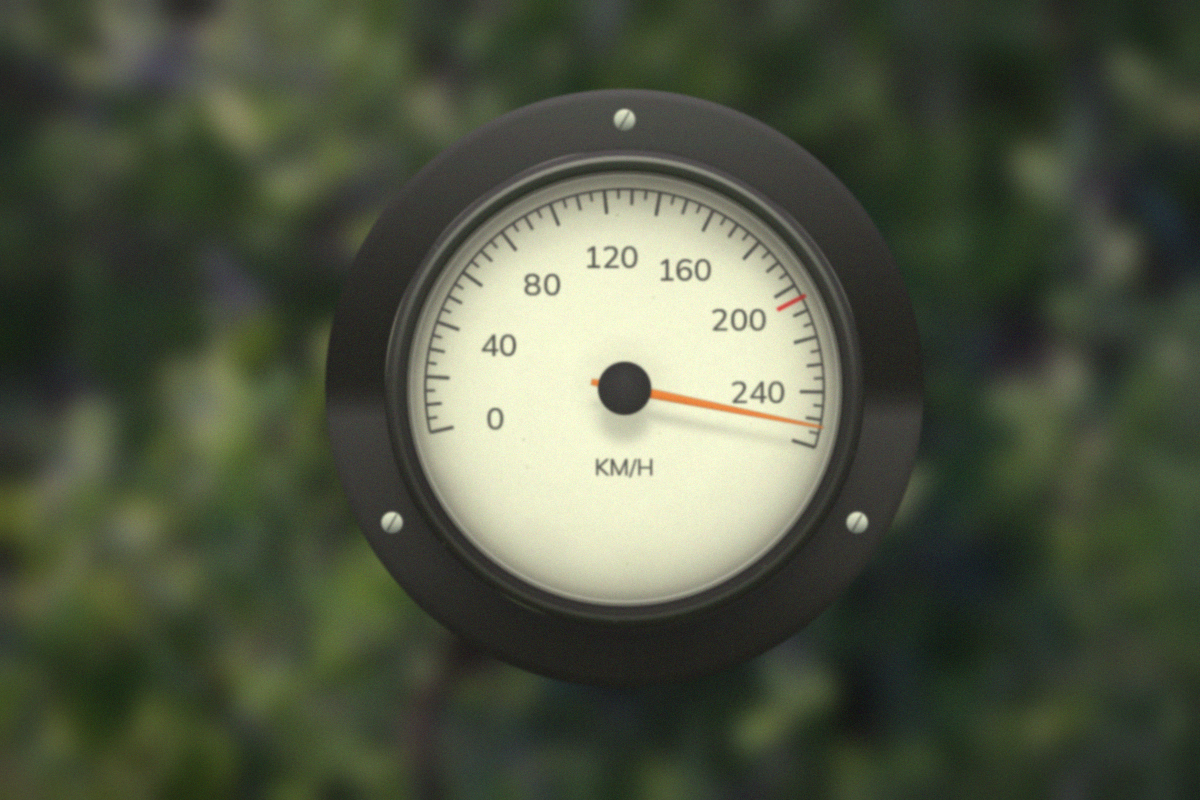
252.5km/h
